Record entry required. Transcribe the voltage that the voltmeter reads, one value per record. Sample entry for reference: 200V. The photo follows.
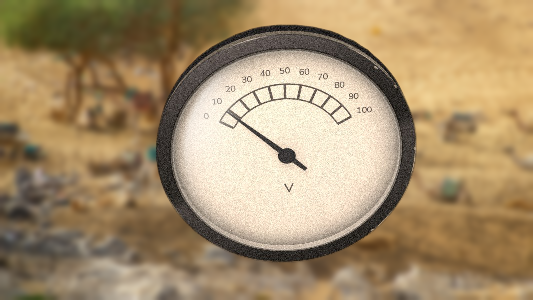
10V
